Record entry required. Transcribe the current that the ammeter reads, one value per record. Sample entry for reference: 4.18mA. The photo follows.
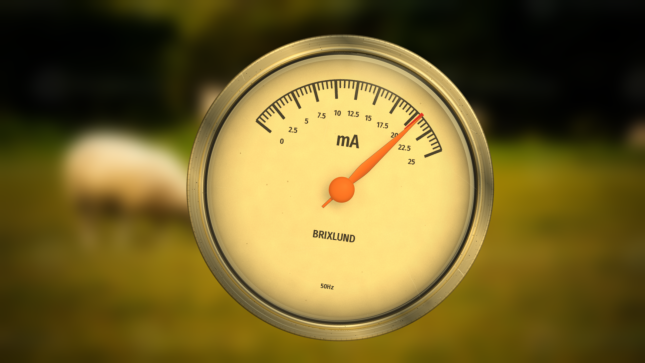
20.5mA
